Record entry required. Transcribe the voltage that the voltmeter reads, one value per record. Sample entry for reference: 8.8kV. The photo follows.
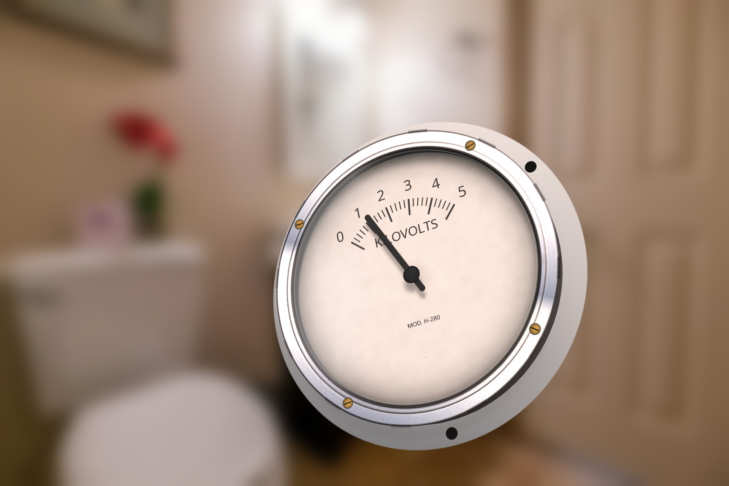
1.2kV
